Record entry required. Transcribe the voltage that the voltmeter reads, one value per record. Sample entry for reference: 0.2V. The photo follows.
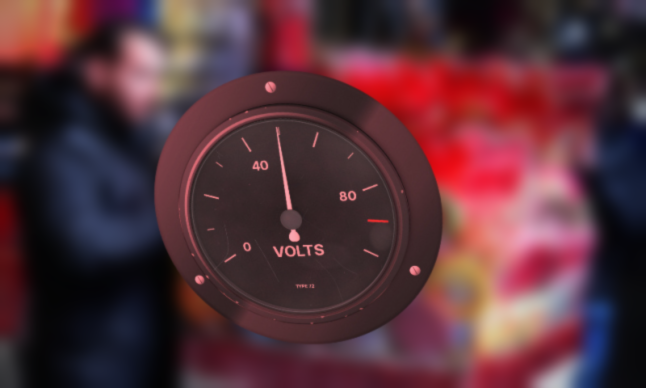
50V
